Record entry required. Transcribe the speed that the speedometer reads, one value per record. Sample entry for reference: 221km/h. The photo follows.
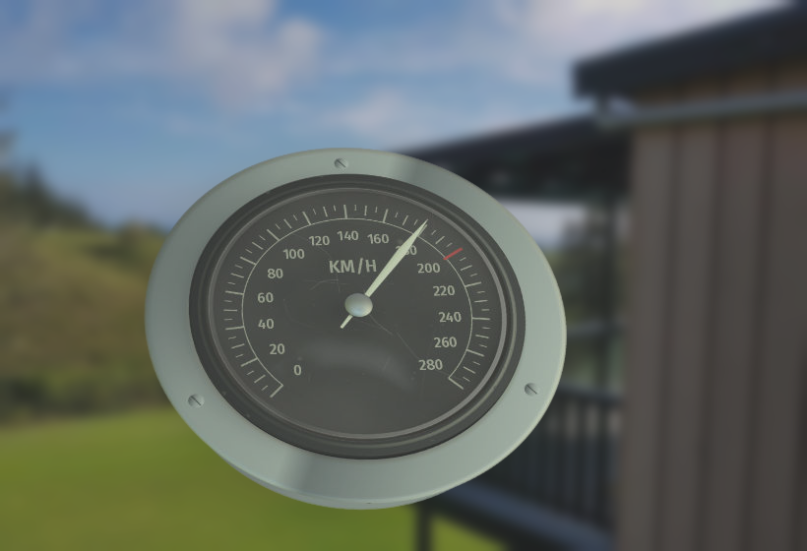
180km/h
